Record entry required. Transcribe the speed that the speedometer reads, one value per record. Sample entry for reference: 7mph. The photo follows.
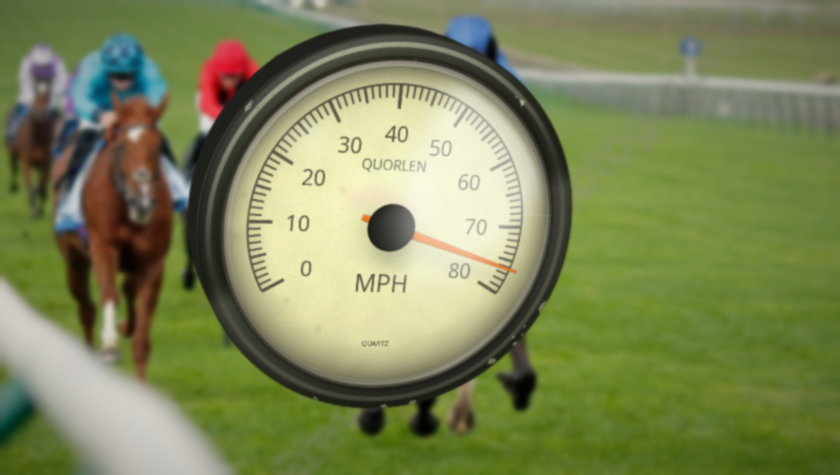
76mph
